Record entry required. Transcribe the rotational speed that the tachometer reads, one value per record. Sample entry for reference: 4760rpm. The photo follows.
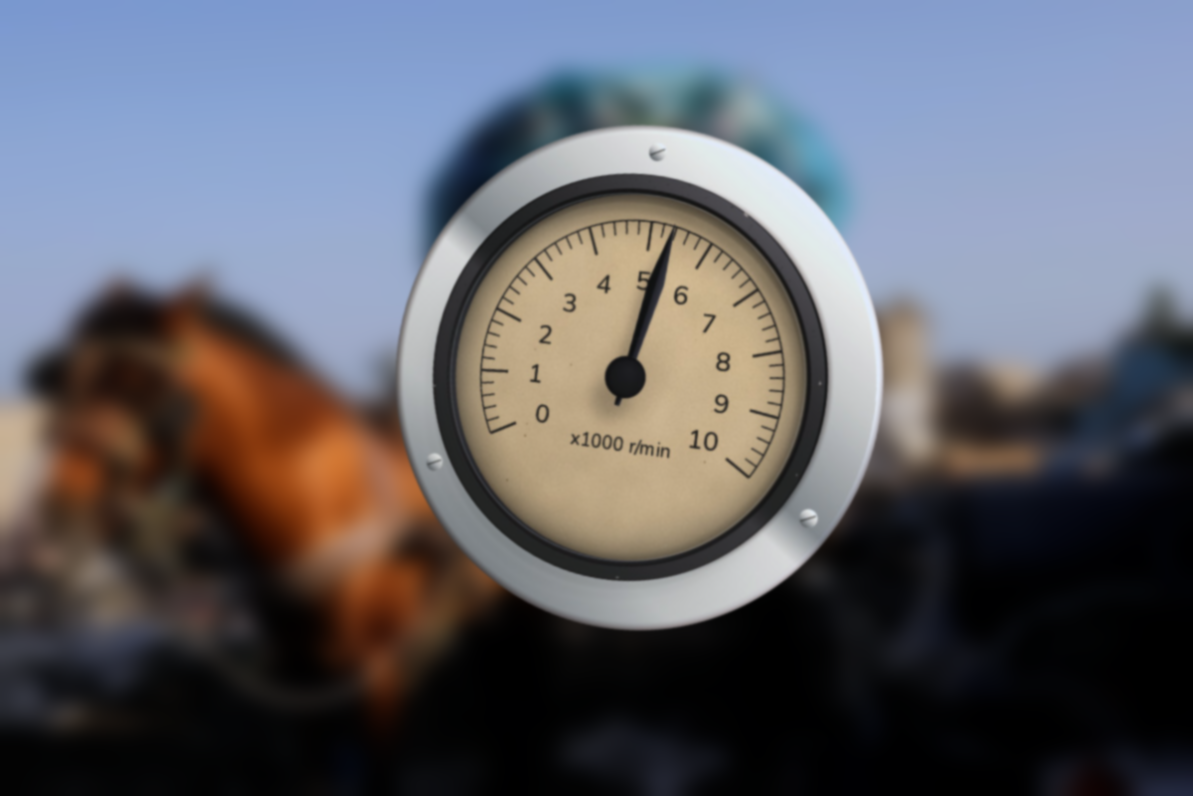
5400rpm
